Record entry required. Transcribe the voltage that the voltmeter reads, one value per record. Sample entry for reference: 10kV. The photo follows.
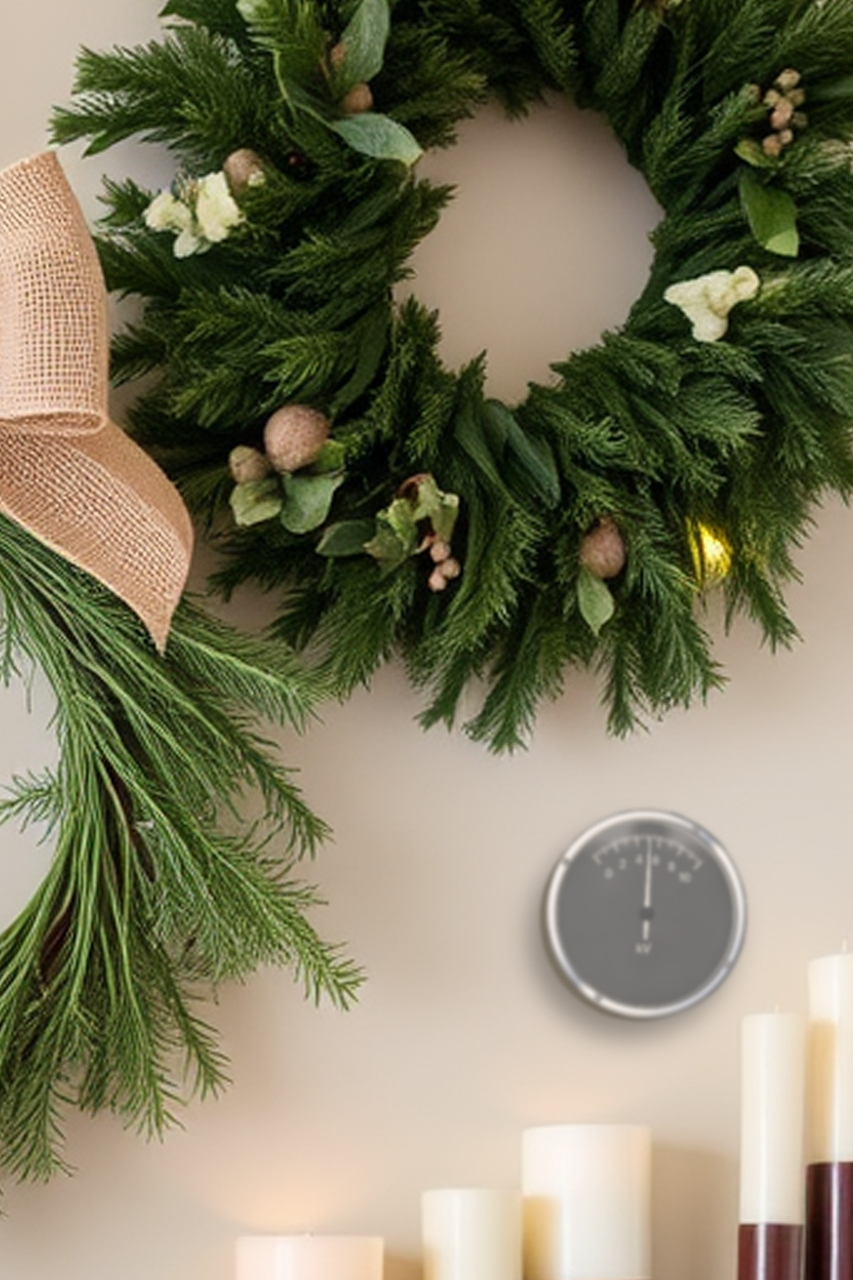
5kV
